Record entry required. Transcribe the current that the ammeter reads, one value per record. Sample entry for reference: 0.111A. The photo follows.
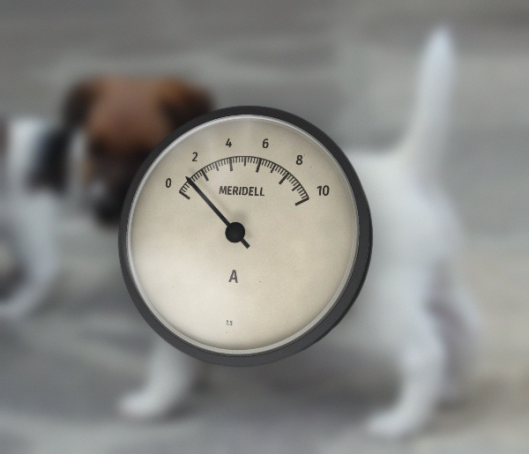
1A
